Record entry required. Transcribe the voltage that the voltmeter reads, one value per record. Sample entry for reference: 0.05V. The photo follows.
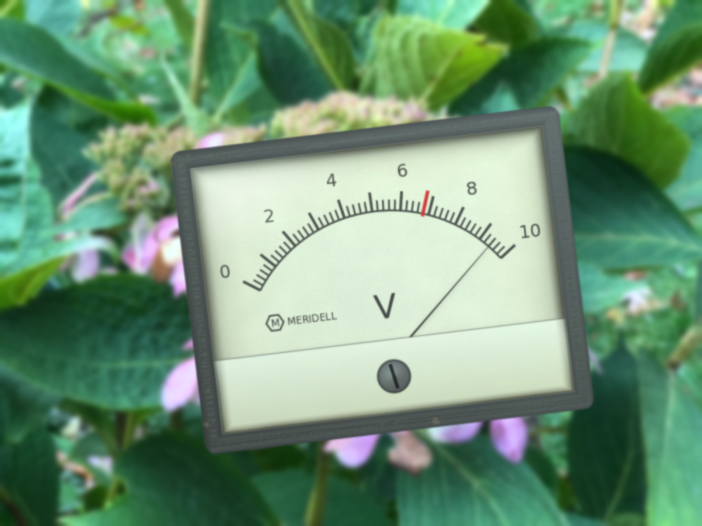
9.4V
